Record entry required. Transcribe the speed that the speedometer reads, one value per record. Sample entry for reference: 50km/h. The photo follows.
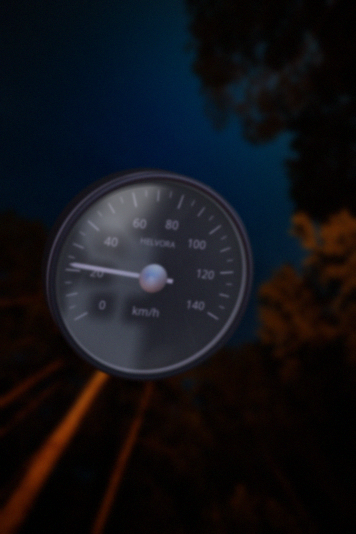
22.5km/h
